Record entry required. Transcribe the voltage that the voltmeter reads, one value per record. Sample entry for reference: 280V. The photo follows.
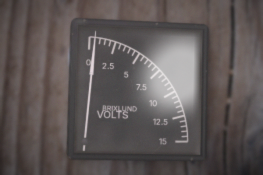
0.5V
